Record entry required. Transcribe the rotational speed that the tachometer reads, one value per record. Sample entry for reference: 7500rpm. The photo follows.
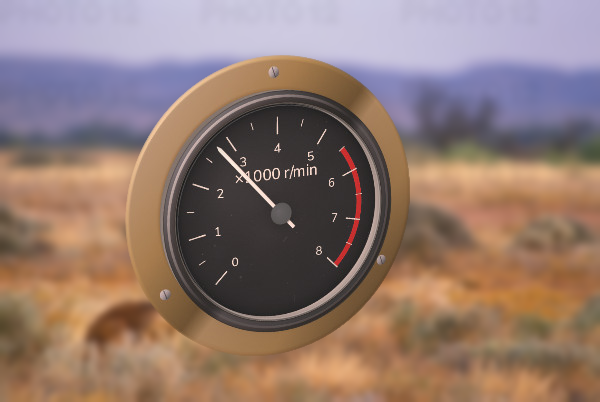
2750rpm
